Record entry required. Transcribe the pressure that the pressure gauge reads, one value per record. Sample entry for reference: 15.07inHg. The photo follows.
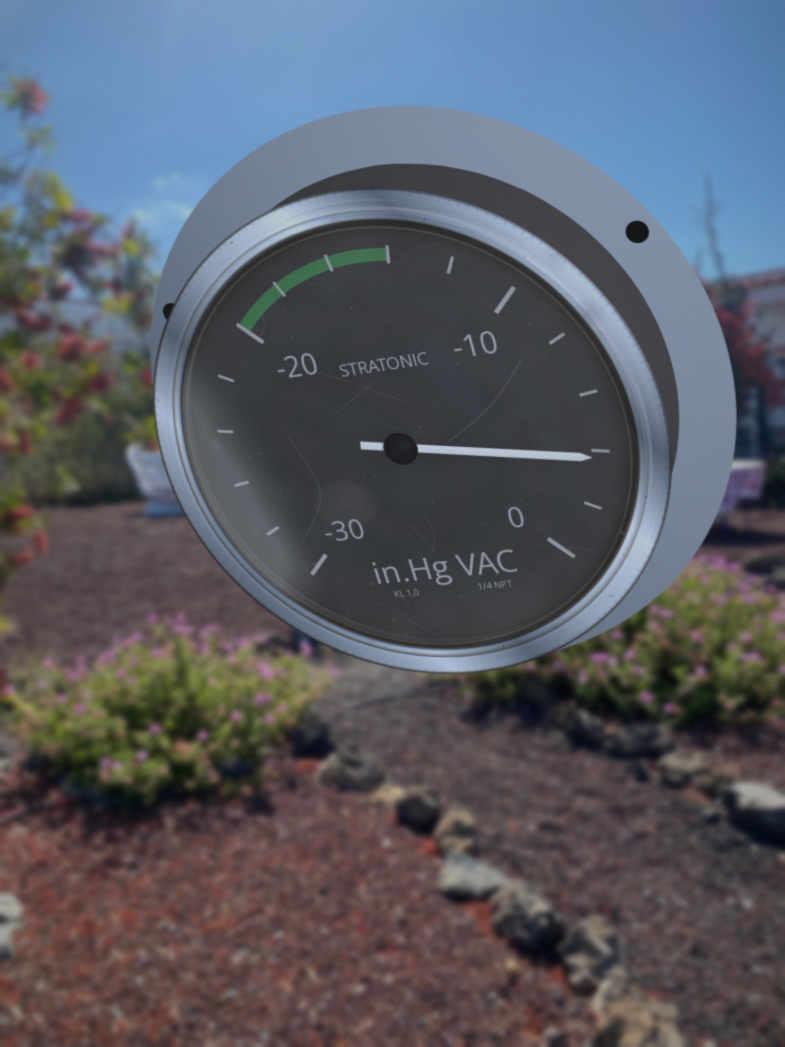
-4inHg
